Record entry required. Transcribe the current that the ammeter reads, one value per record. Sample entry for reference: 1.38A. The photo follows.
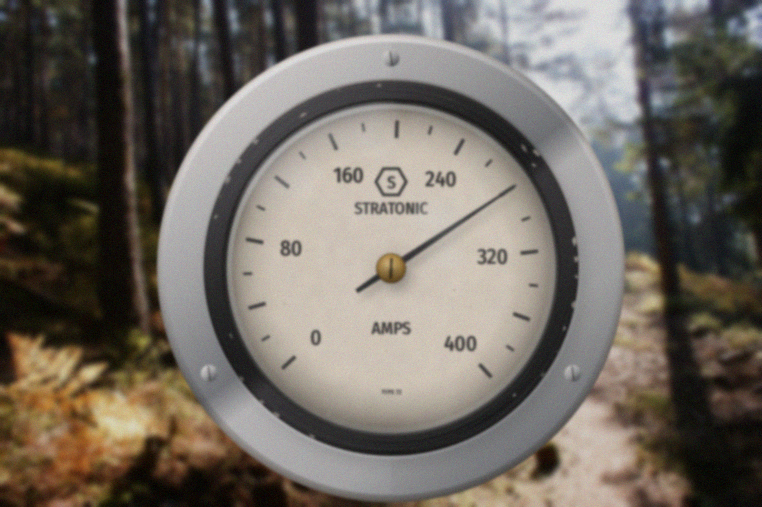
280A
